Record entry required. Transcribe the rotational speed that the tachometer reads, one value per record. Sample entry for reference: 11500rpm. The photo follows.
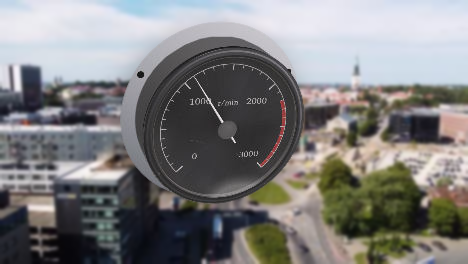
1100rpm
